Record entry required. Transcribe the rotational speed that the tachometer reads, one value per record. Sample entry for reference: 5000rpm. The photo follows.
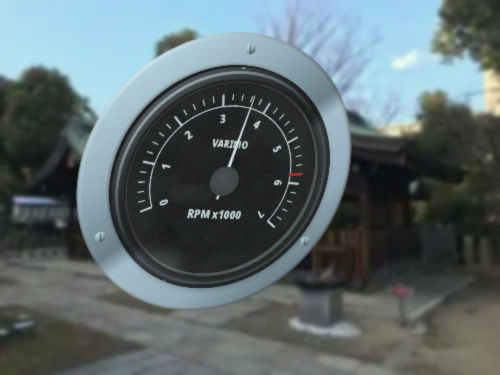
3600rpm
